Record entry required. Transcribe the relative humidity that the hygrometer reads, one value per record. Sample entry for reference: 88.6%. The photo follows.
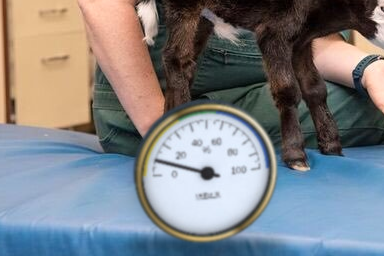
10%
